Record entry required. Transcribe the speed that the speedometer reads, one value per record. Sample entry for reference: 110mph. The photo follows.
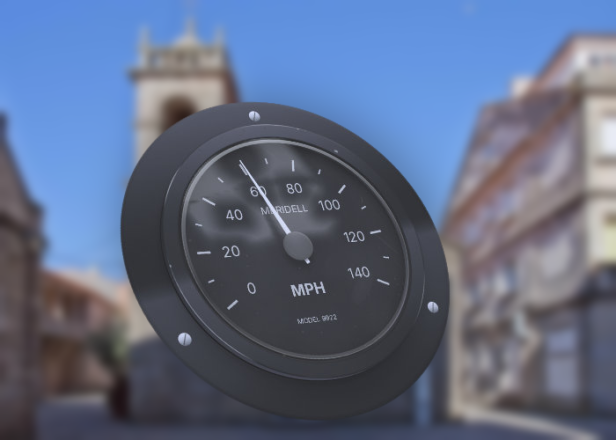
60mph
